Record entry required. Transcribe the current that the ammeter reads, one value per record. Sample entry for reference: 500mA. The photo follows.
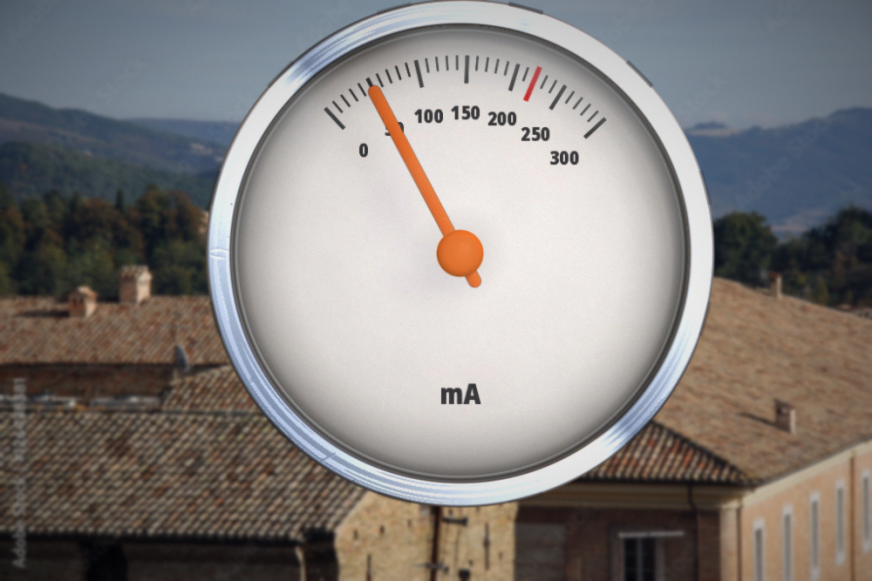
50mA
